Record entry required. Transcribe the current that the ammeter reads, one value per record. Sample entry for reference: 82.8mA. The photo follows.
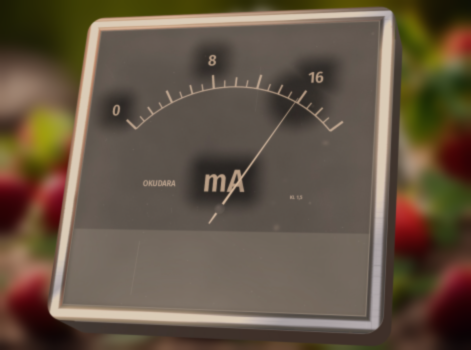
16mA
